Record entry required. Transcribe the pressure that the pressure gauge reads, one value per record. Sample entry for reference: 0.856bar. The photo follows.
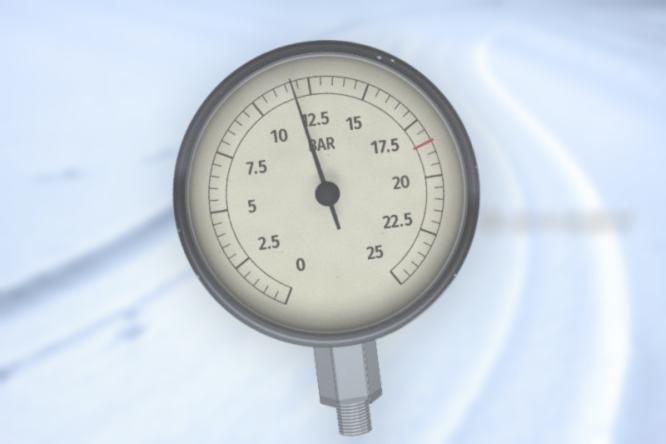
11.75bar
